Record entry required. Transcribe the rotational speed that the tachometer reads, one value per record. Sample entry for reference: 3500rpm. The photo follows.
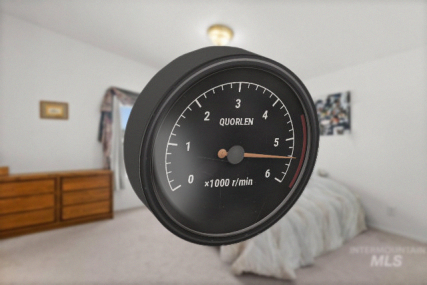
5400rpm
